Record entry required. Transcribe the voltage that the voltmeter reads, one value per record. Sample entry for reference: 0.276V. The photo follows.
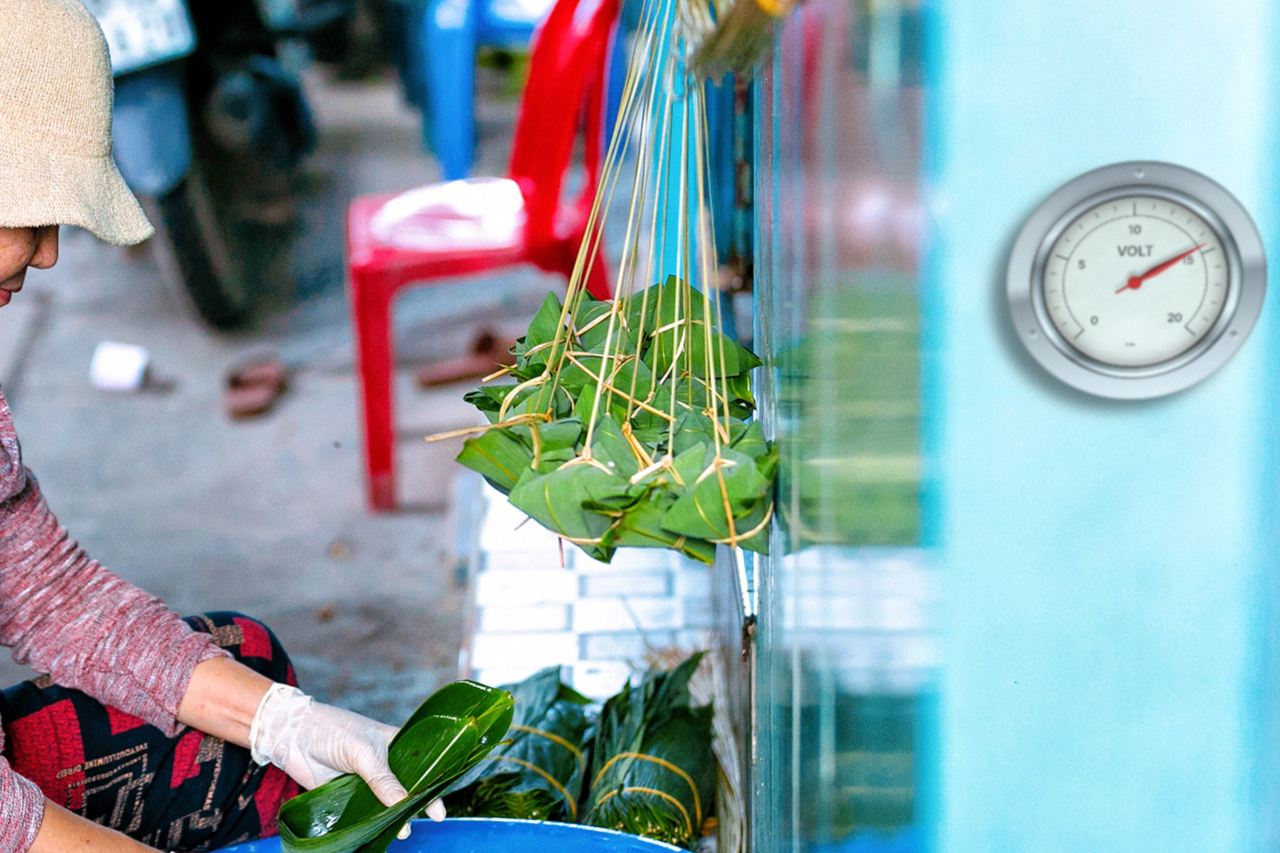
14.5V
